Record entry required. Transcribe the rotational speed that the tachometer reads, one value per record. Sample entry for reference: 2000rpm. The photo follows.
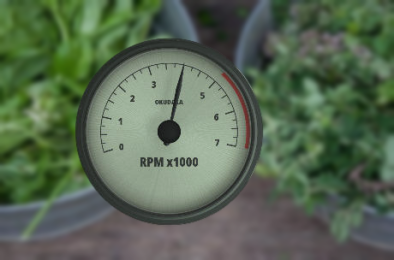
4000rpm
